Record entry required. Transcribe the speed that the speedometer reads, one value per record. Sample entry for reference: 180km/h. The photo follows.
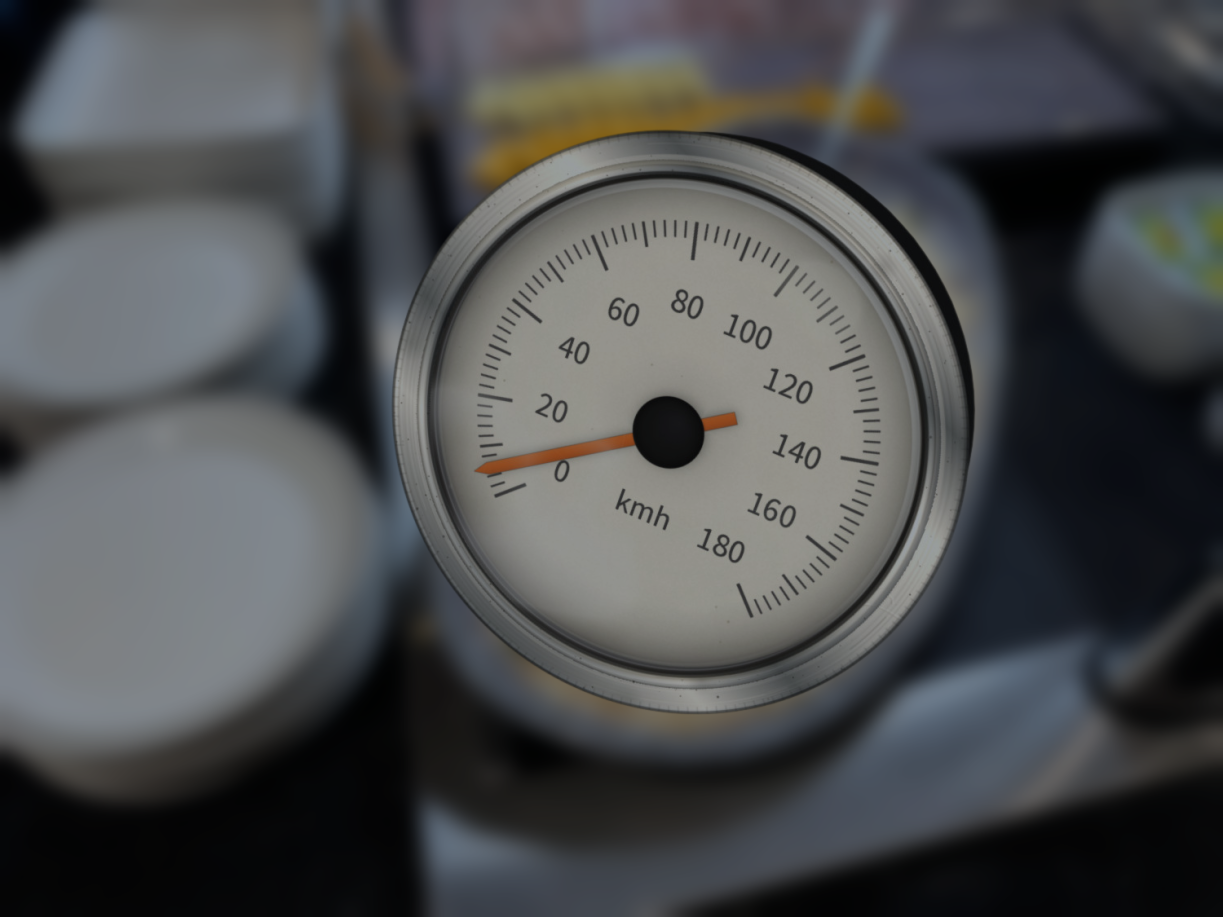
6km/h
